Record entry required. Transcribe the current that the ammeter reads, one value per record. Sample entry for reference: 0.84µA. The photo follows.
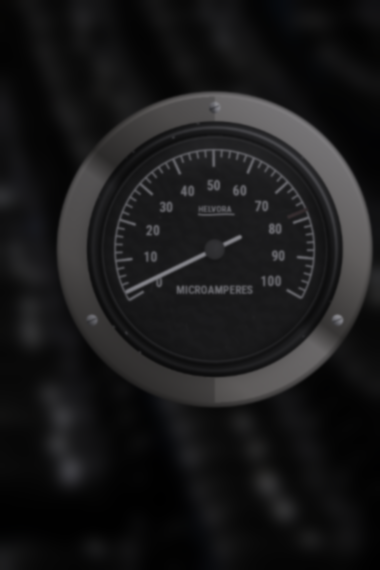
2µA
